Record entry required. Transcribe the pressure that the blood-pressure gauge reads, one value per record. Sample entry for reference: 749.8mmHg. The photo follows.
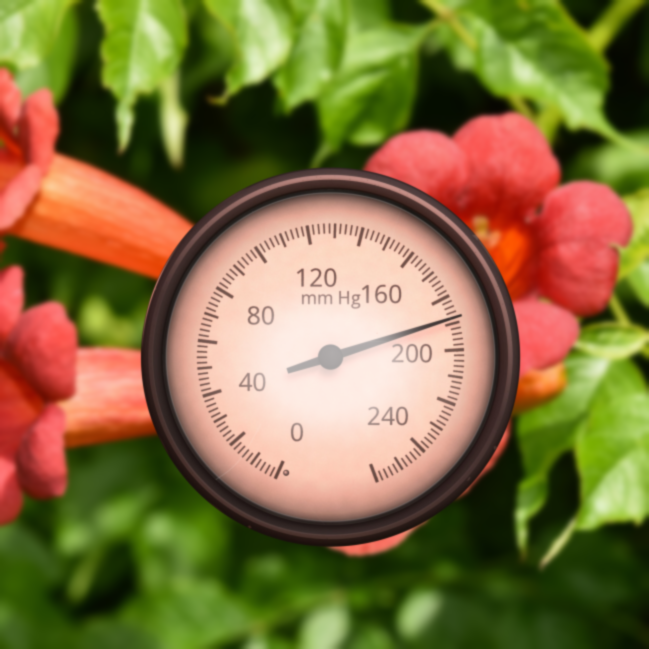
188mmHg
